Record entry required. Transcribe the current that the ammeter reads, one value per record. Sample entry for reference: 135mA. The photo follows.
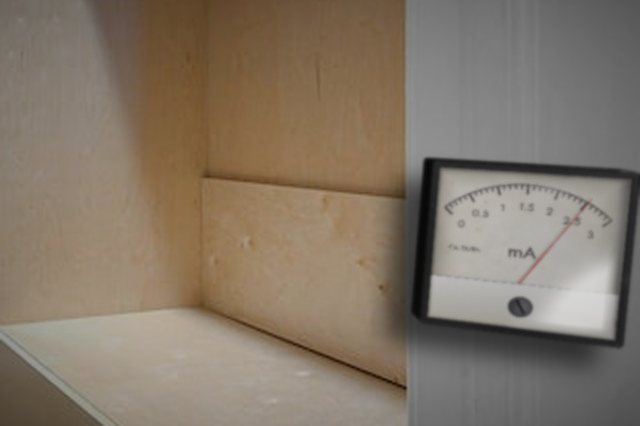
2.5mA
